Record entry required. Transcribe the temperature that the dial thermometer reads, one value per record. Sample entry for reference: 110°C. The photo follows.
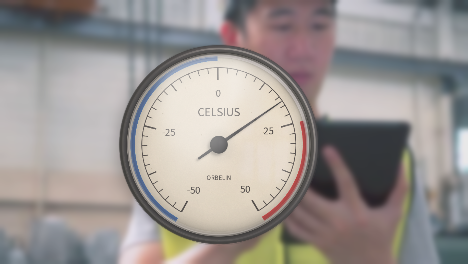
18.75°C
